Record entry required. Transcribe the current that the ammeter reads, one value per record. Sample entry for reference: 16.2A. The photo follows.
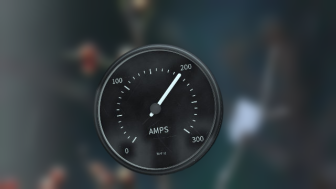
200A
